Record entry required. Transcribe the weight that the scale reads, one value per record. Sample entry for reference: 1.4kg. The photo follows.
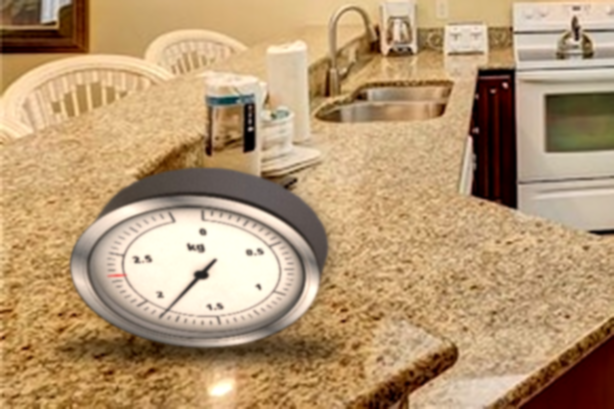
1.85kg
